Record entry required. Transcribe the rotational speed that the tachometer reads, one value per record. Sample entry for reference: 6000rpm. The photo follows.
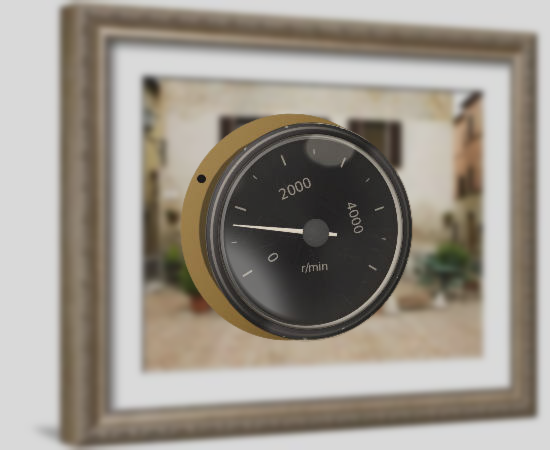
750rpm
